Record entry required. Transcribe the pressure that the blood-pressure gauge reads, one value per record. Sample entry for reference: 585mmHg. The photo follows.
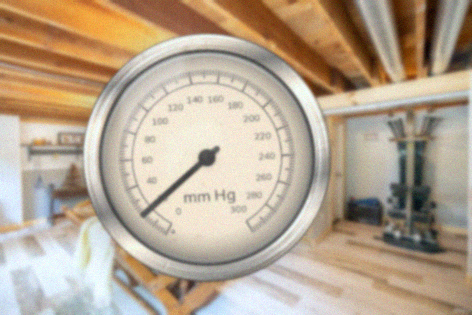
20mmHg
